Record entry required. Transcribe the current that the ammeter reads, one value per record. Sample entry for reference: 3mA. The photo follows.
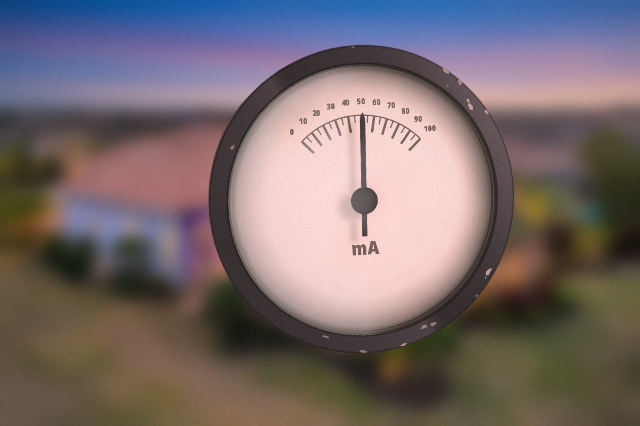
50mA
